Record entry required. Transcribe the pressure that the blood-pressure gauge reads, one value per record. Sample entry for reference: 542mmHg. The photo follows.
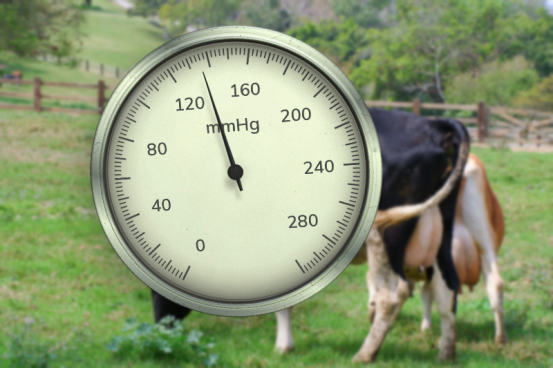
136mmHg
